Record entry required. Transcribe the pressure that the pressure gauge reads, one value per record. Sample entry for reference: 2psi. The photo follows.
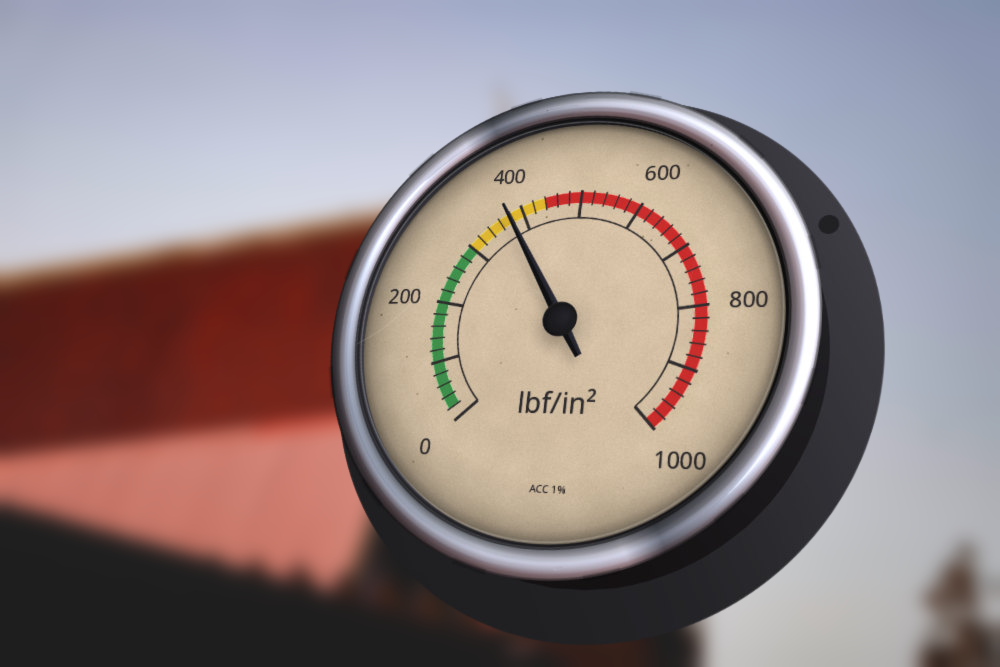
380psi
